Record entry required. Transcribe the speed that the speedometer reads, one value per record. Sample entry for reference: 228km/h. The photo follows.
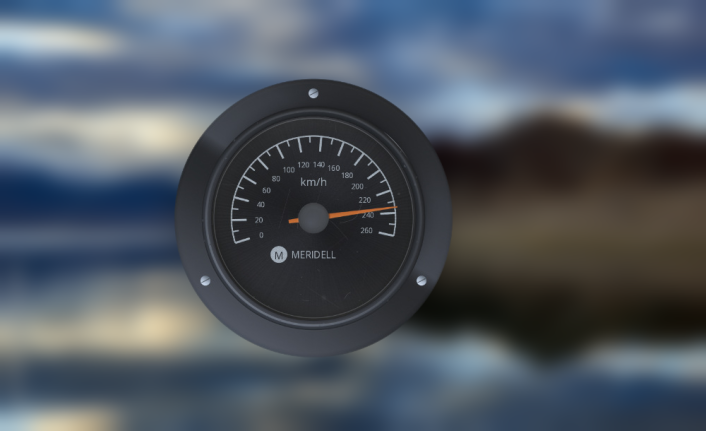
235km/h
